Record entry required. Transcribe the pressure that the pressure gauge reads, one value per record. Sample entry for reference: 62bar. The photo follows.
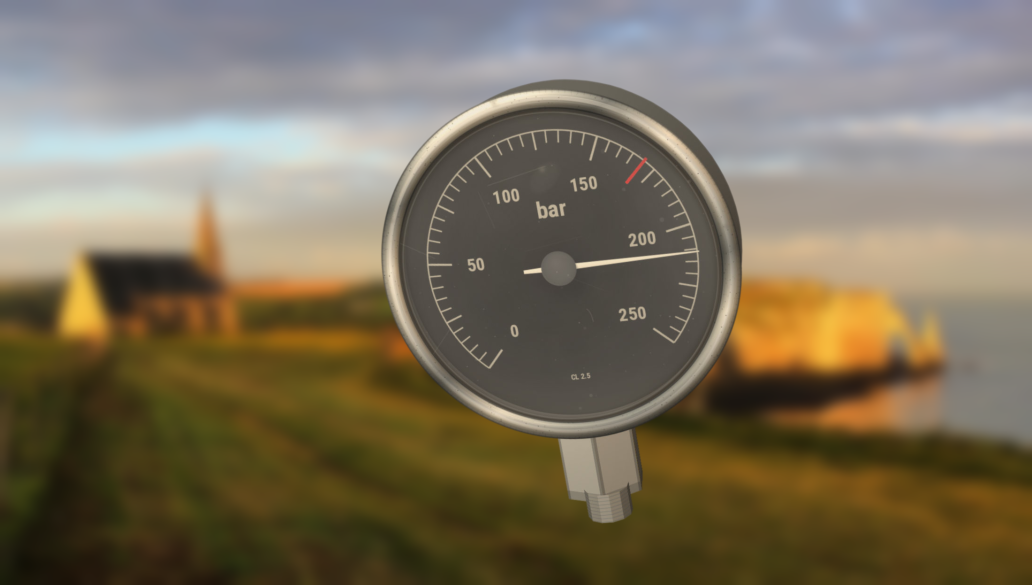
210bar
